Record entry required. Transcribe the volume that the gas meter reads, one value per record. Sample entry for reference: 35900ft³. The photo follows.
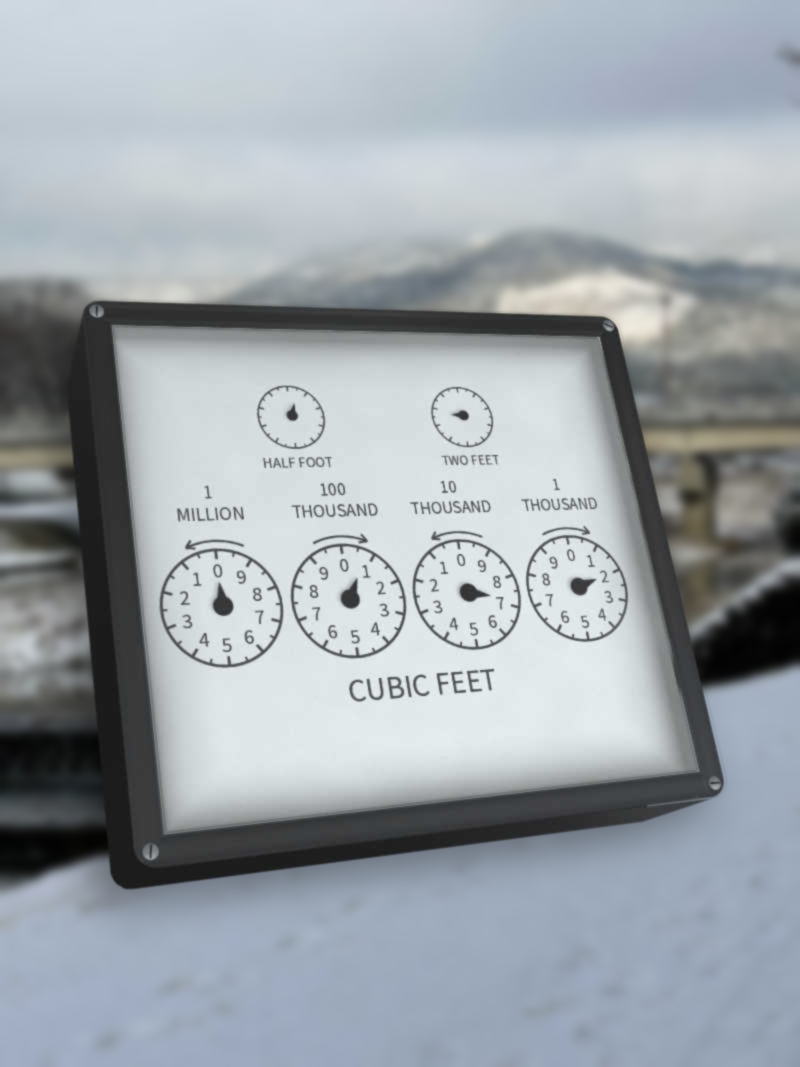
7200ft³
